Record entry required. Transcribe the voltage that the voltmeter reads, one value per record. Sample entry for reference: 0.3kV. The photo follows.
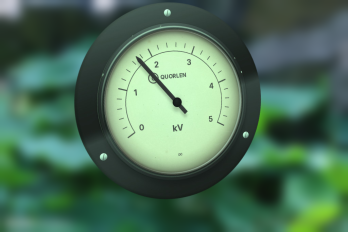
1.7kV
